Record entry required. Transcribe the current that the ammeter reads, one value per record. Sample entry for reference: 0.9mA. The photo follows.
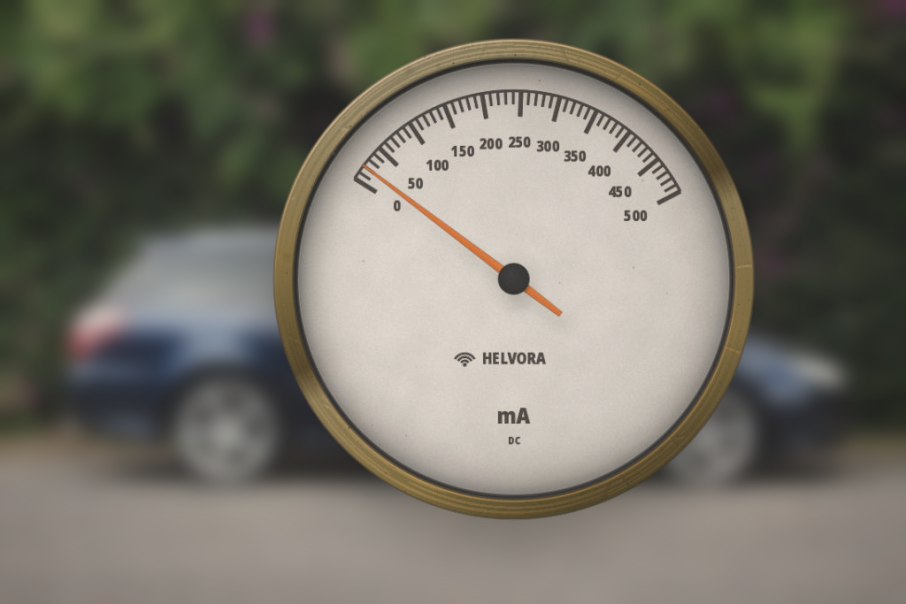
20mA
